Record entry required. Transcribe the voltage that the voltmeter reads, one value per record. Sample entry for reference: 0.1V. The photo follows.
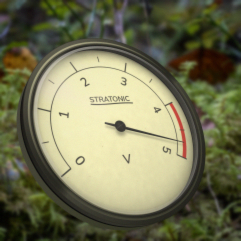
4.75V
